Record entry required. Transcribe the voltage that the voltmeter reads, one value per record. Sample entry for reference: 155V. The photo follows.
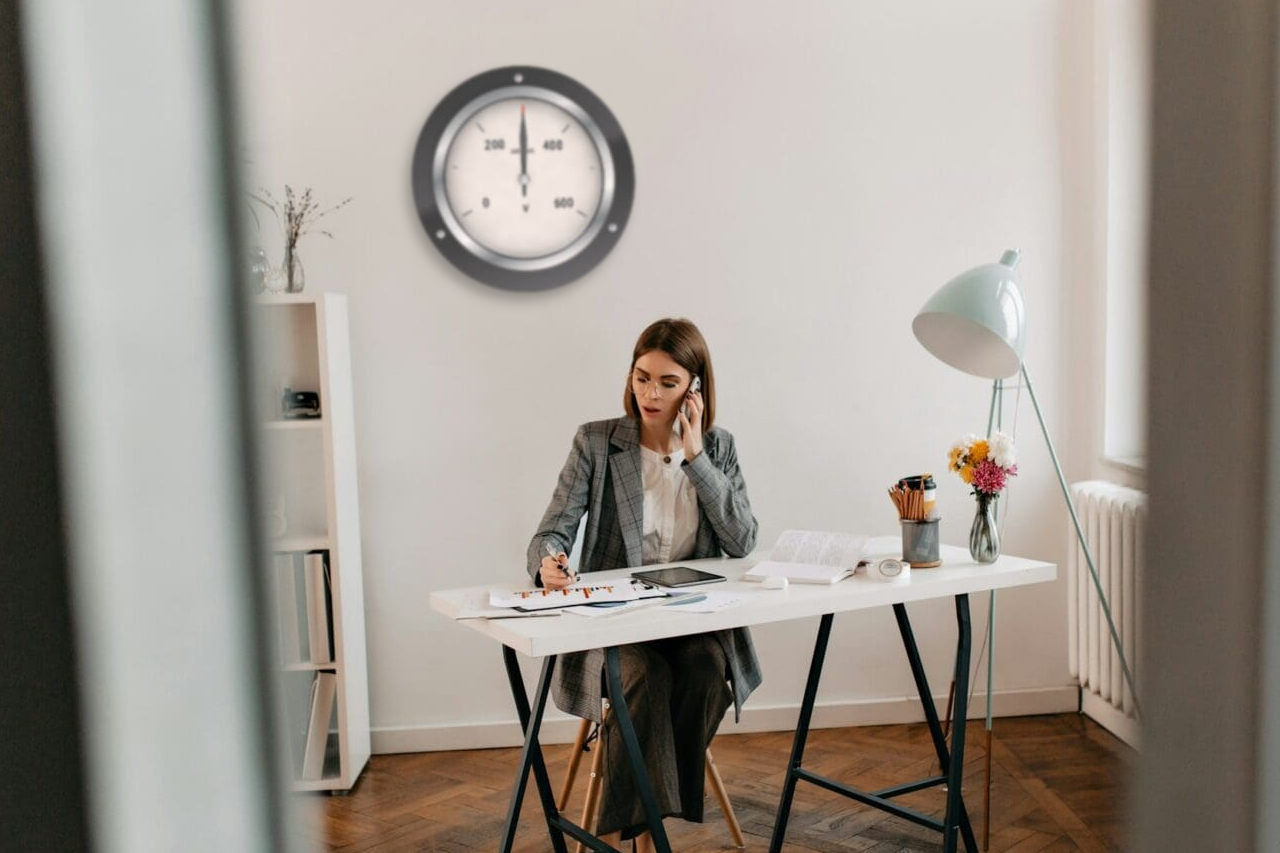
300V
